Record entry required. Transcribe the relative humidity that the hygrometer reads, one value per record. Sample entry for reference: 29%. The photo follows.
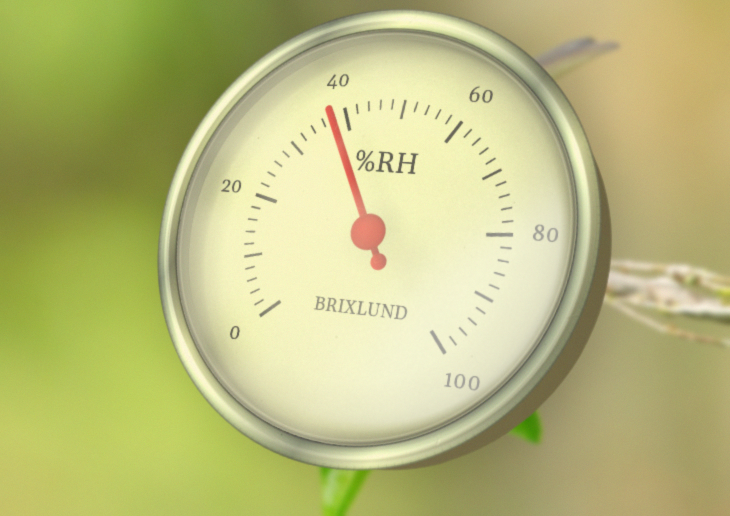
38%
